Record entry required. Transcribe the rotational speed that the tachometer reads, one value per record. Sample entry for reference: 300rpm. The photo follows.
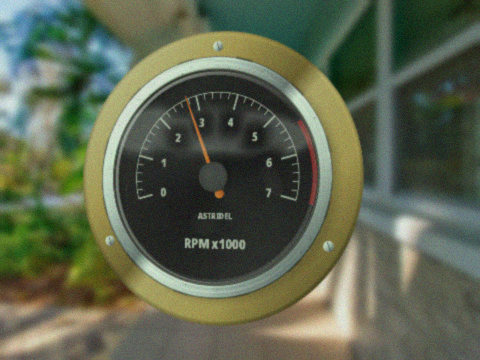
2800rpm
